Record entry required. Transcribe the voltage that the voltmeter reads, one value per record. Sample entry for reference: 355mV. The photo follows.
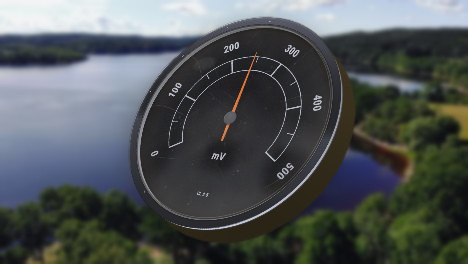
250mV
